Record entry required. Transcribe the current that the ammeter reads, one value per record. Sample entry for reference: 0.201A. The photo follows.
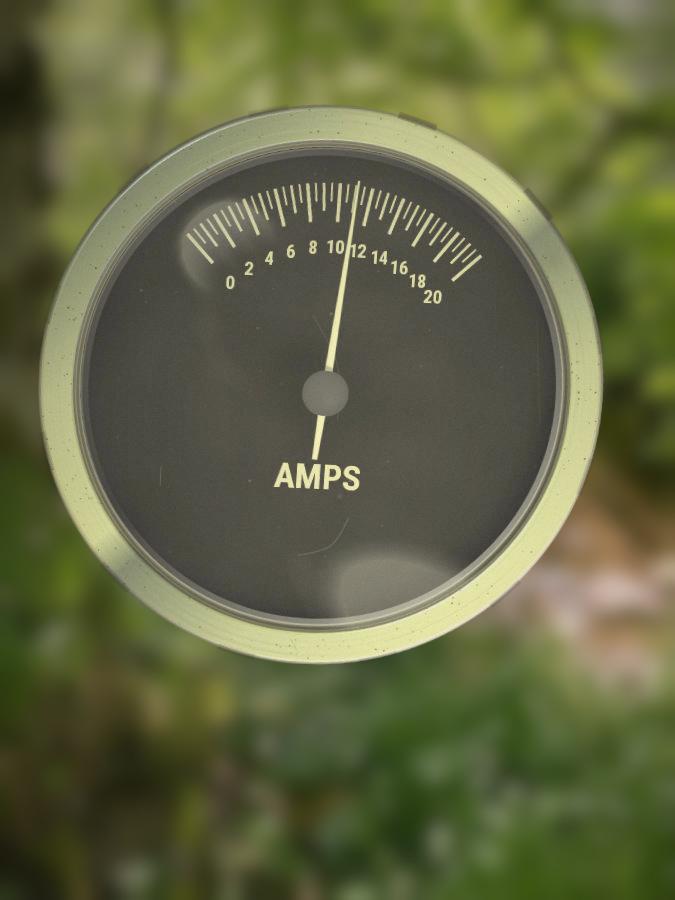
11A
